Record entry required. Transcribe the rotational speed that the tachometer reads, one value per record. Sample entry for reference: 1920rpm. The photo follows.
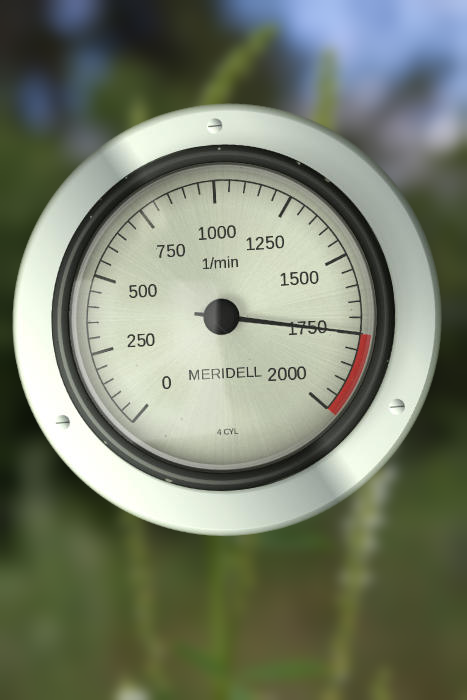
1750rpm
